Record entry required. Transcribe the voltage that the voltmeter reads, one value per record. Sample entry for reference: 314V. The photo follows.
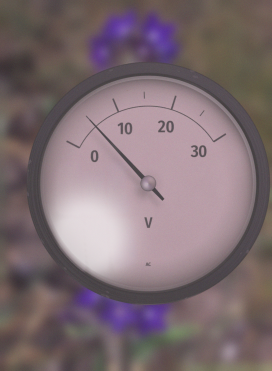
5V
